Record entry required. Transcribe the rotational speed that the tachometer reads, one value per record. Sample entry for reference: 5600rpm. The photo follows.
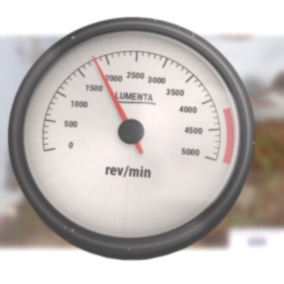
1800rpm
